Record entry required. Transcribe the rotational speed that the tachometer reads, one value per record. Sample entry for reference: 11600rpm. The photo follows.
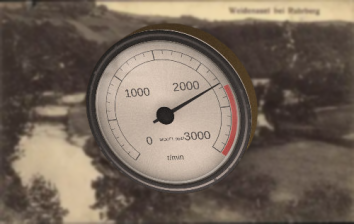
2250rpm
